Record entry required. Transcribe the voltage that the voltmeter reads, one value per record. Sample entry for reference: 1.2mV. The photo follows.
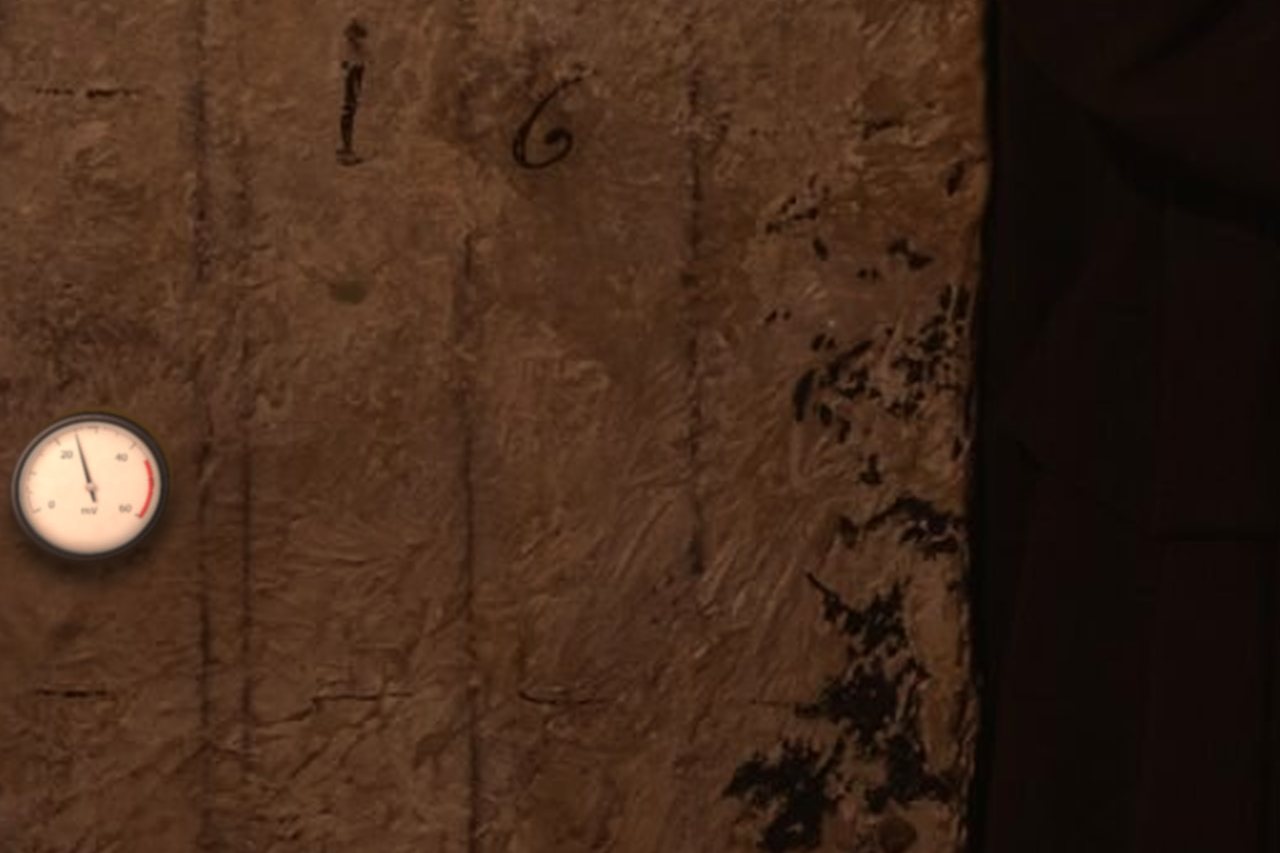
25mV
